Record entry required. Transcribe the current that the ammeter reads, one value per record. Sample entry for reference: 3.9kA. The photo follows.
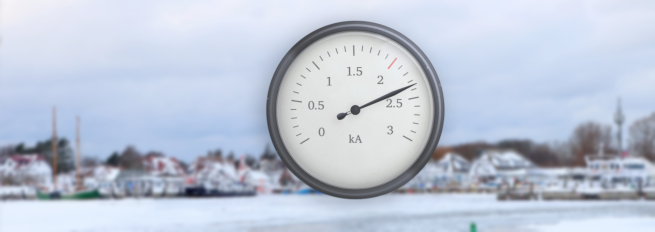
2.35kA
